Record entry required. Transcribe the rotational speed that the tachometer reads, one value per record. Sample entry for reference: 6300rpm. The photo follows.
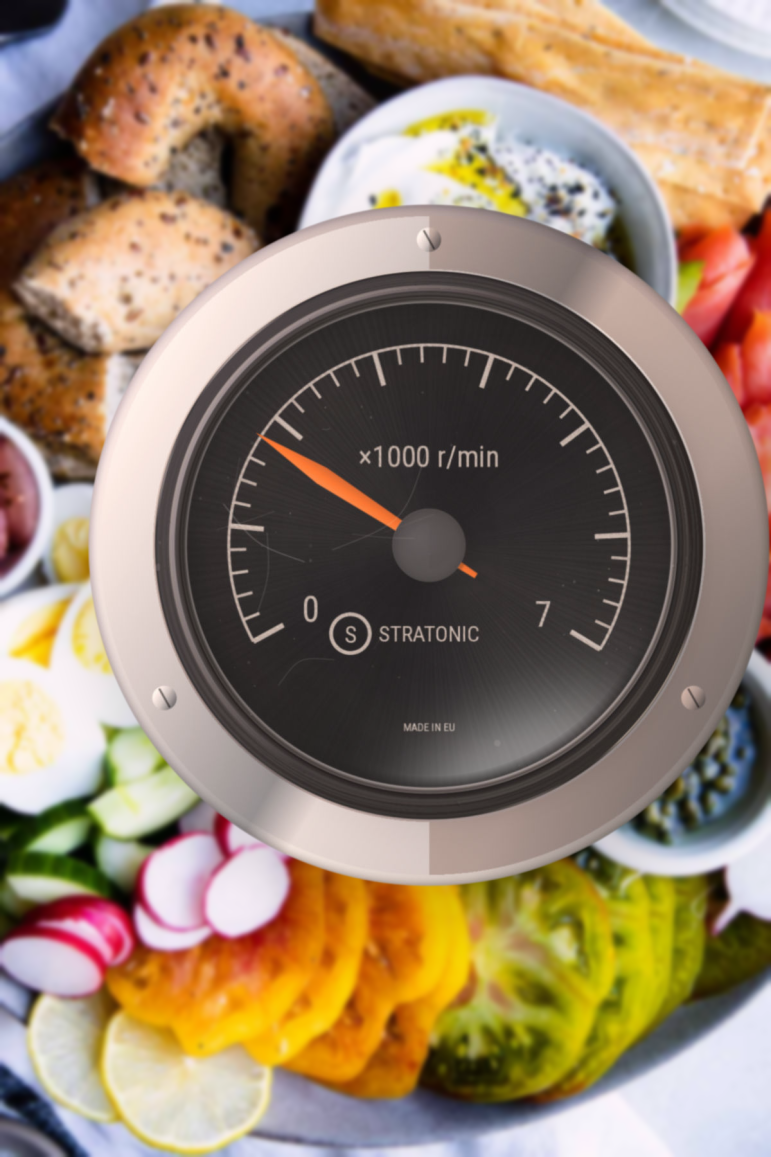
1800rpm
